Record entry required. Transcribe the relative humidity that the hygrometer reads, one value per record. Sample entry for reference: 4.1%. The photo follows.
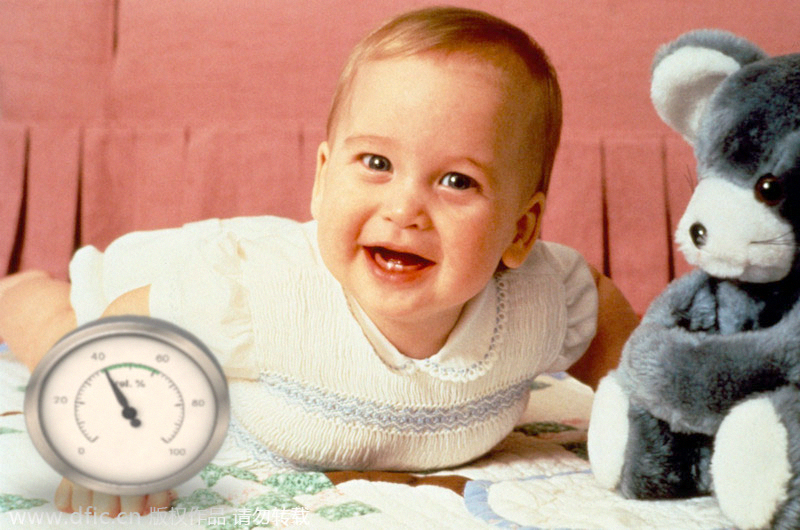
40%
